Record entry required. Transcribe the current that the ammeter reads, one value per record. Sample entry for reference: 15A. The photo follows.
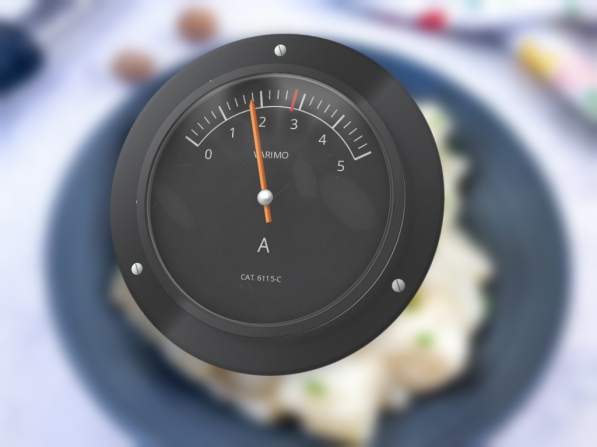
1.8A
